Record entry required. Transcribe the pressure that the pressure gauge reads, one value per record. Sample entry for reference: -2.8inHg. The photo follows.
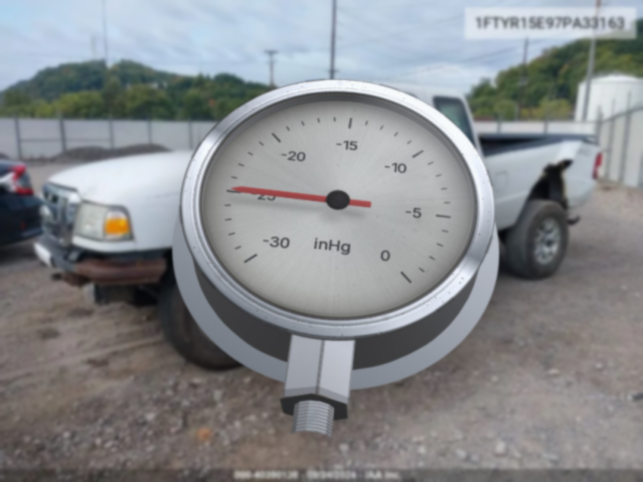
-25inHg
